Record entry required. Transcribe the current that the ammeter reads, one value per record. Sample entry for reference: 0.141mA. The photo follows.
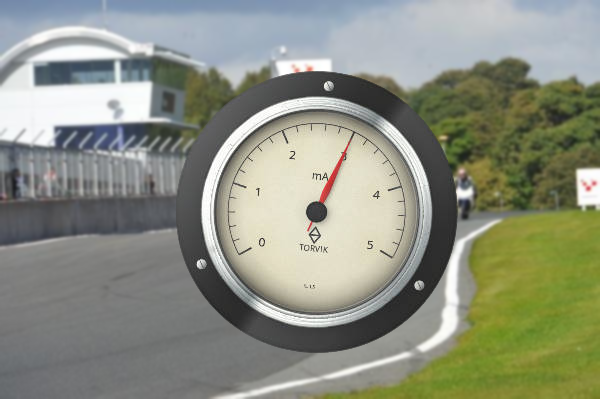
3mA
